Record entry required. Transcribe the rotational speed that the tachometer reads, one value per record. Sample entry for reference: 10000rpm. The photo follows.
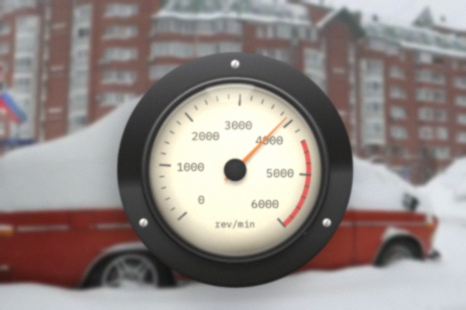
3900rpm
